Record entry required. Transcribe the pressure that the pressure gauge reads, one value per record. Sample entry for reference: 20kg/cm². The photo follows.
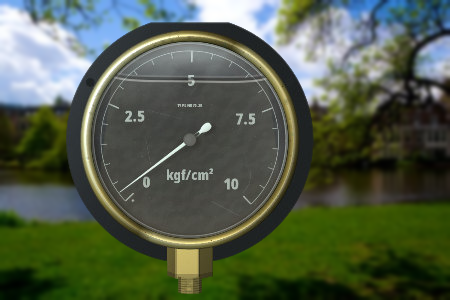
0.25kg/cm²
